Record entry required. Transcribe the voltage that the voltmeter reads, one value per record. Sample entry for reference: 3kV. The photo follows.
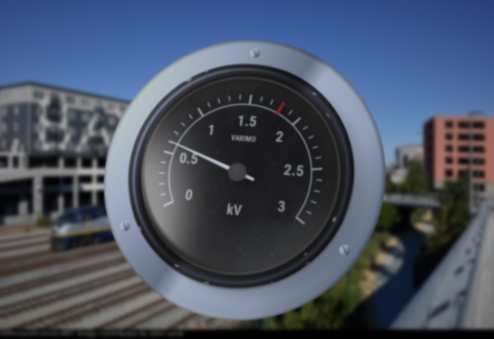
0.6kV
